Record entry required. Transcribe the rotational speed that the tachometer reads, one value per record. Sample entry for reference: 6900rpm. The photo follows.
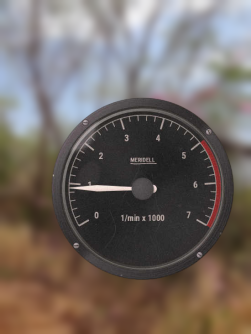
900rpm
